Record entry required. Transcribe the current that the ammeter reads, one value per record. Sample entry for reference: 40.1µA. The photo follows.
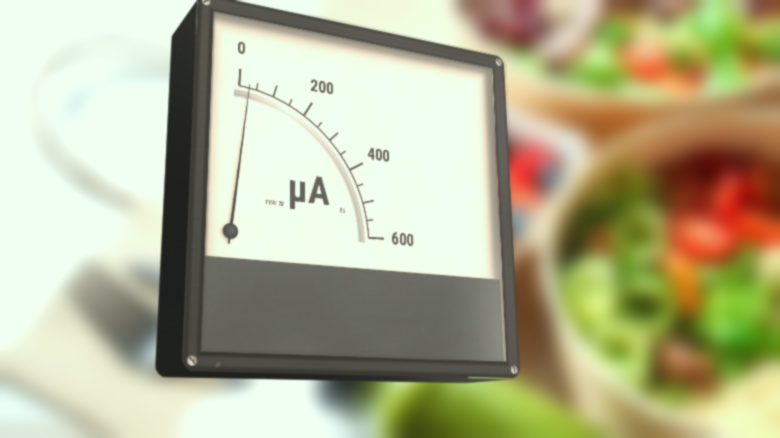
25µA
